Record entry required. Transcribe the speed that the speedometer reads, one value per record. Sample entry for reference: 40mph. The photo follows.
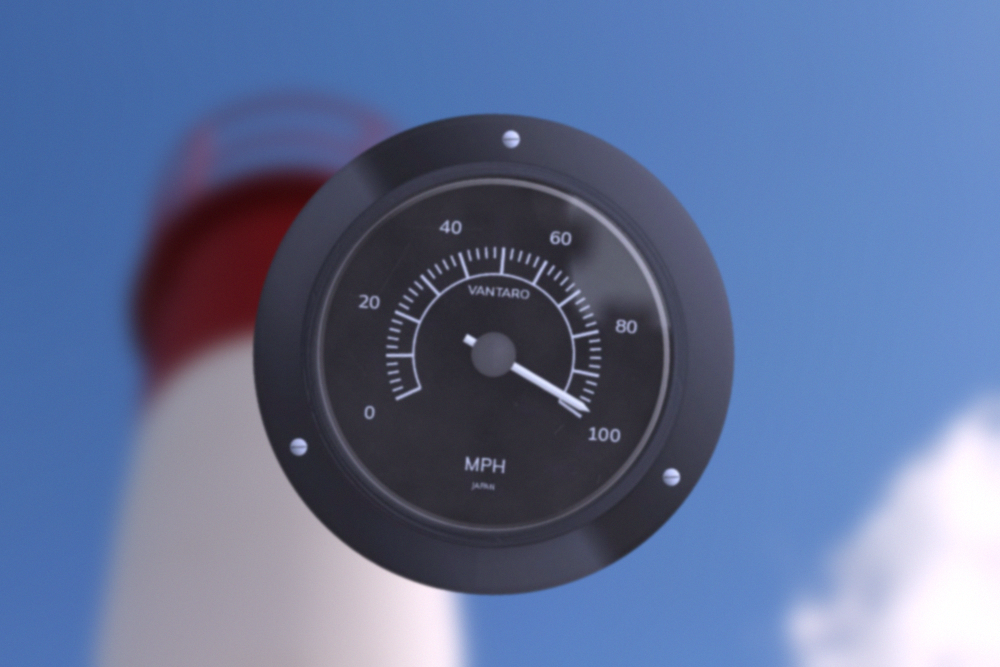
98mph
